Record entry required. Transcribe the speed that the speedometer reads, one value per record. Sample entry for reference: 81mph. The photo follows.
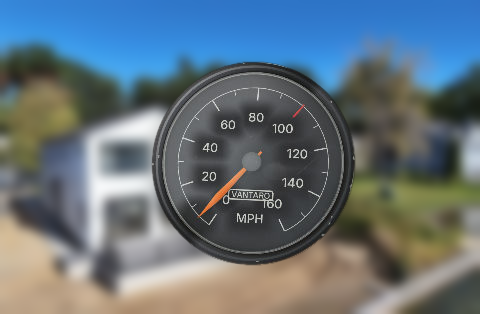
5mph
